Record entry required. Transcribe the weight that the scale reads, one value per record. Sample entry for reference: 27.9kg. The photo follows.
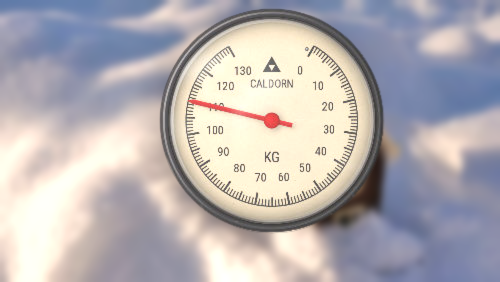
110kg
